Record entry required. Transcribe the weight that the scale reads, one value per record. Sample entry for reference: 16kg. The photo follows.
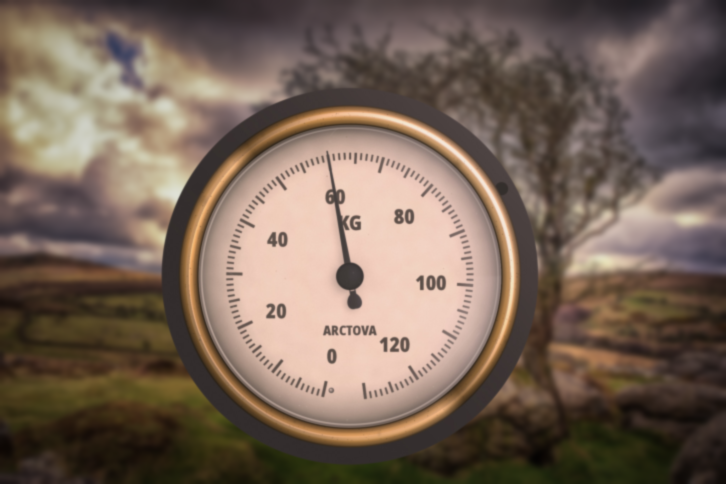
60kg
